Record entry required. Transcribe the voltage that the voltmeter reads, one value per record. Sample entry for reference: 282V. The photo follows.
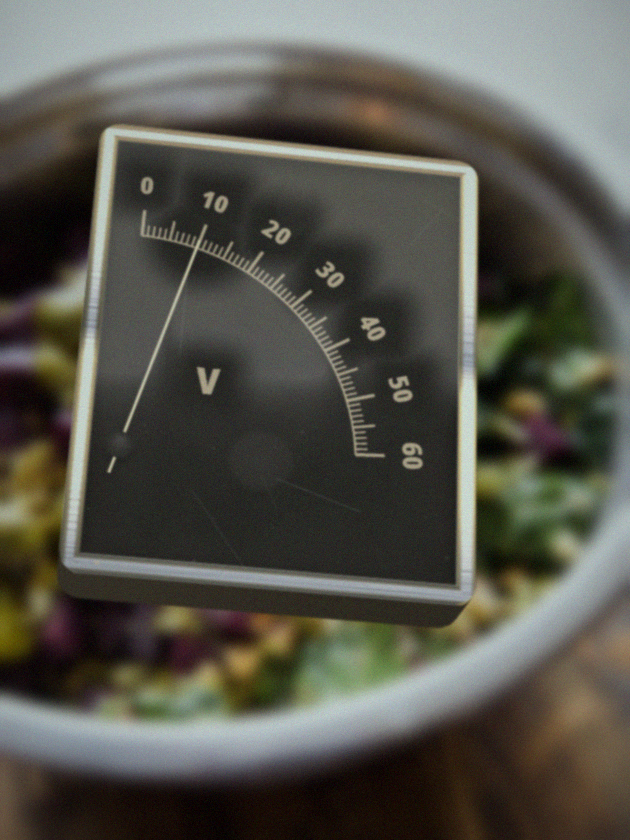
10V
